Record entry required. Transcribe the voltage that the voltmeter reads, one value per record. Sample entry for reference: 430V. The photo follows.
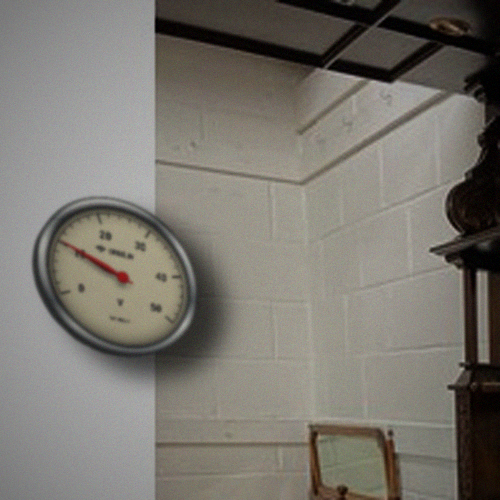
10V
